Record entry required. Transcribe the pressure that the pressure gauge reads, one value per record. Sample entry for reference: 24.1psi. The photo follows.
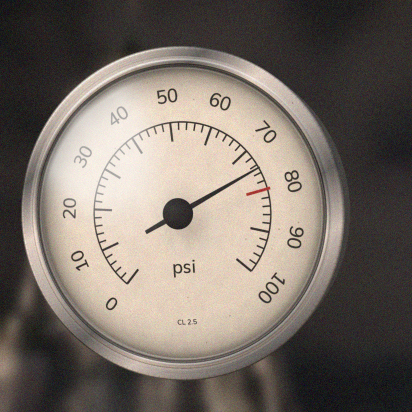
75psi
